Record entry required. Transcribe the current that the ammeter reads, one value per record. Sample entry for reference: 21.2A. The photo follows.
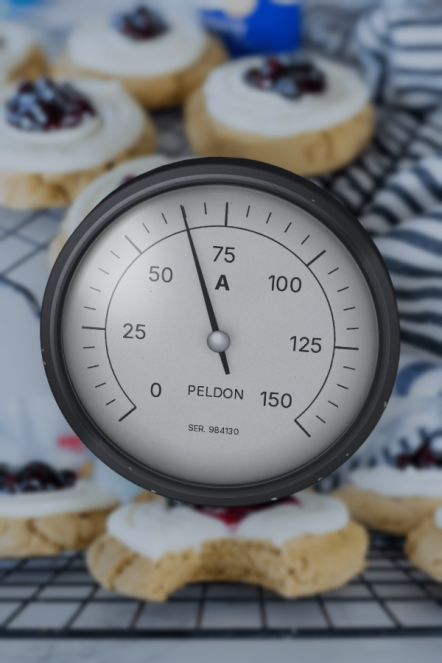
65A
